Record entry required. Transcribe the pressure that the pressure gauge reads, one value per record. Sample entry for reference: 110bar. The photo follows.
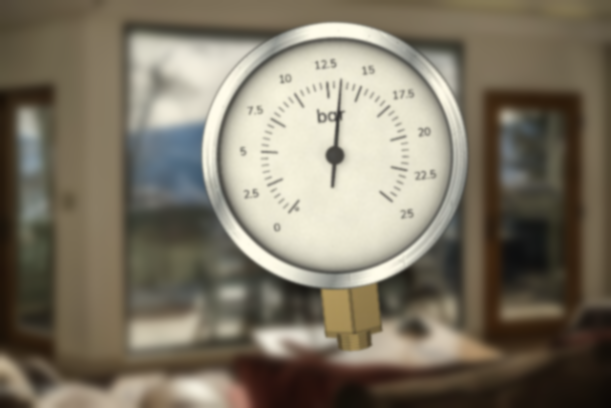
13.5bar
